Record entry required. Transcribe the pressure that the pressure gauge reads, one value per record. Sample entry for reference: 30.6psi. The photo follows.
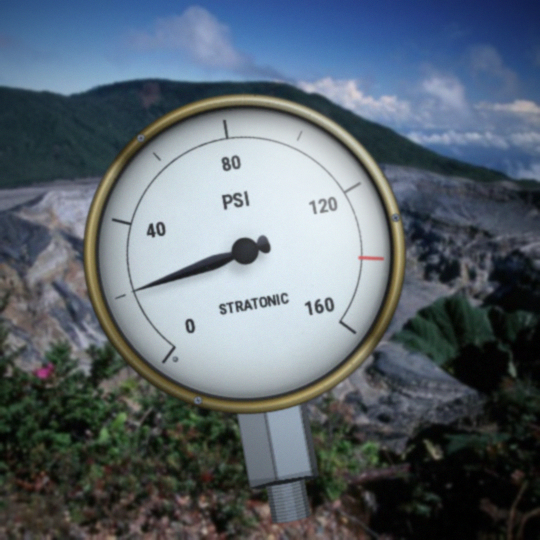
20psi
